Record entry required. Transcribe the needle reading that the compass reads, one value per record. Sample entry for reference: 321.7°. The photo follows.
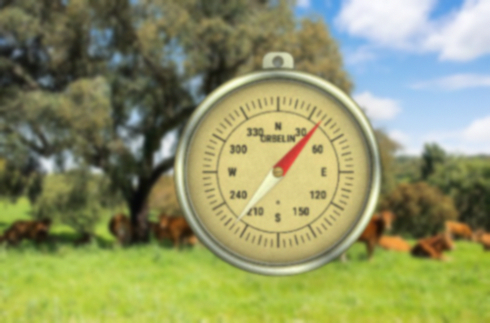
40°
